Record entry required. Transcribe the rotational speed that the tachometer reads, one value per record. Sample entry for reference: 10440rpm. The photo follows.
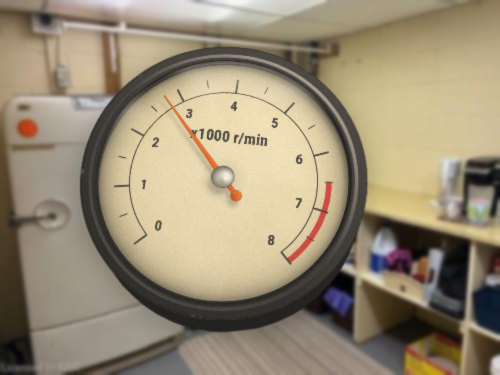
2750rpm
